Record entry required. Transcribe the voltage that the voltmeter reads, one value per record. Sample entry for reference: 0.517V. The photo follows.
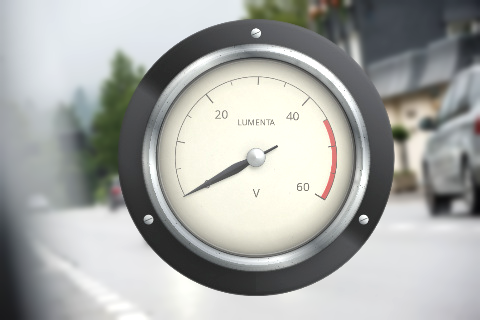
0V
